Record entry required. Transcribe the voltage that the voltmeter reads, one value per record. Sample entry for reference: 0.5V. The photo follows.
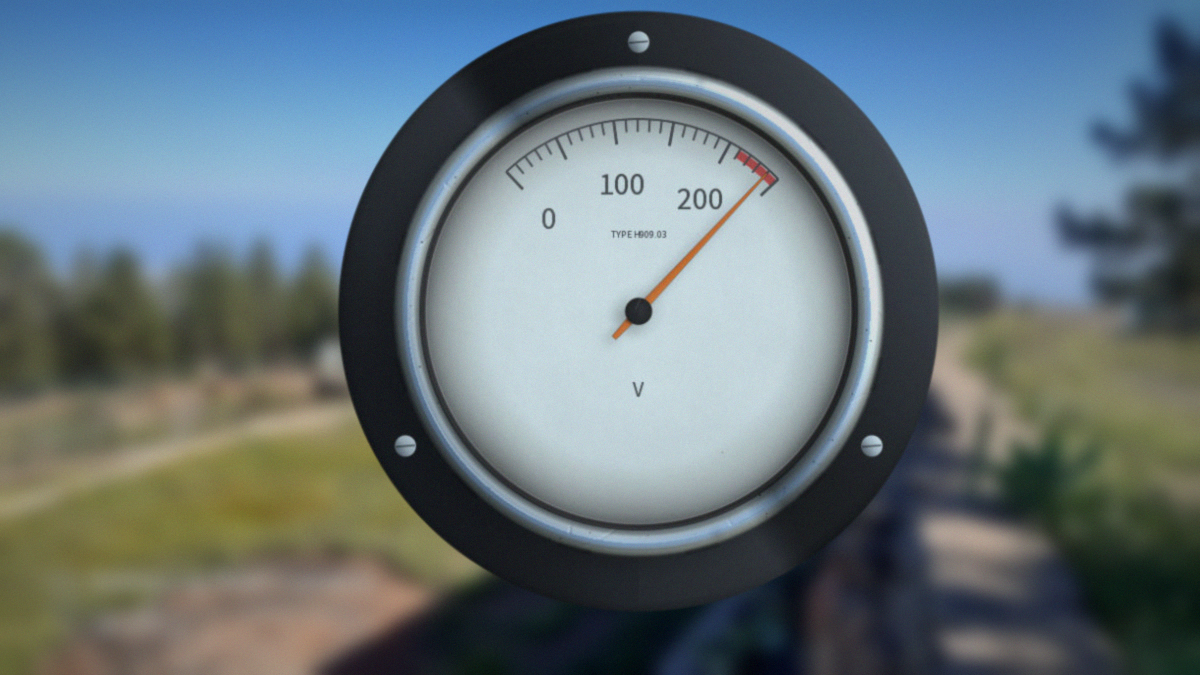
240V
